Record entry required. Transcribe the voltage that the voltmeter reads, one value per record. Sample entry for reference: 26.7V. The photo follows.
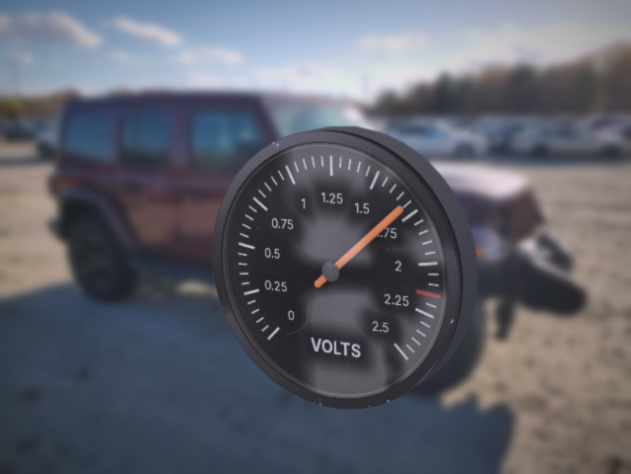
1.7V
